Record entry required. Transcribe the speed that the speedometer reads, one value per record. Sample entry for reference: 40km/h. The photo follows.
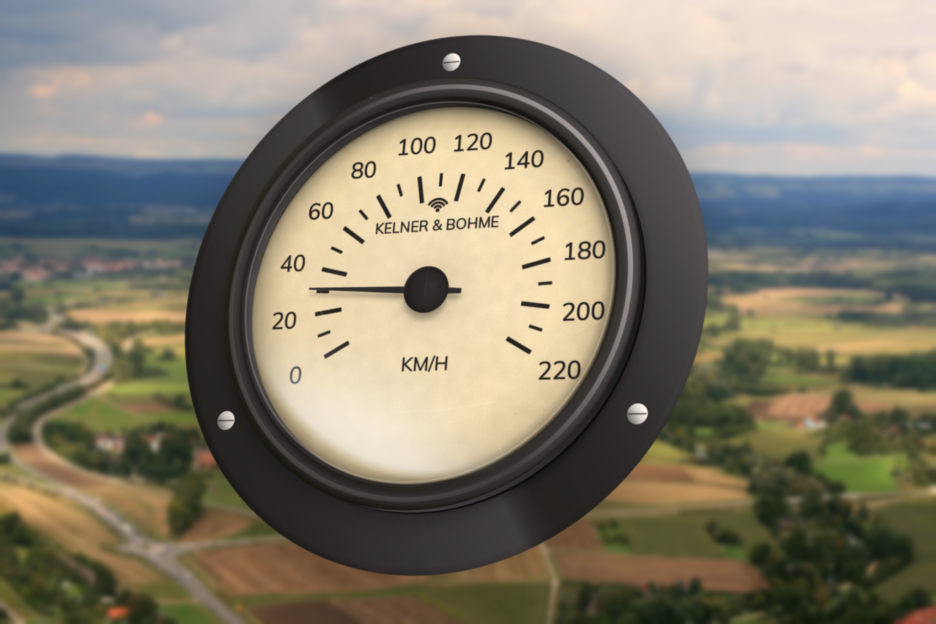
30km/h
